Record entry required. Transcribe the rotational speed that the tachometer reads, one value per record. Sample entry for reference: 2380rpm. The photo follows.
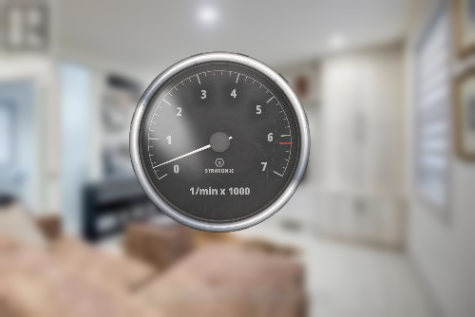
300rpm
